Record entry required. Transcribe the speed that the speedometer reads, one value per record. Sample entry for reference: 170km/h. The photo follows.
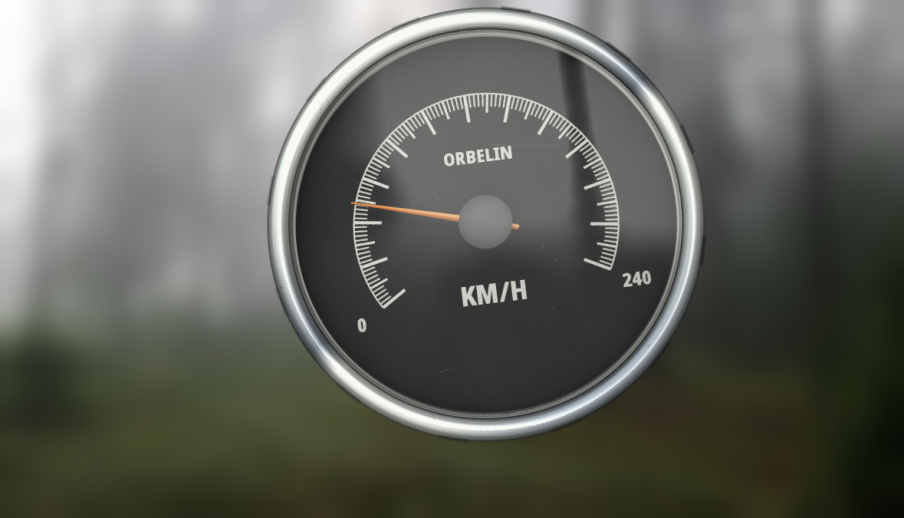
48km/h
